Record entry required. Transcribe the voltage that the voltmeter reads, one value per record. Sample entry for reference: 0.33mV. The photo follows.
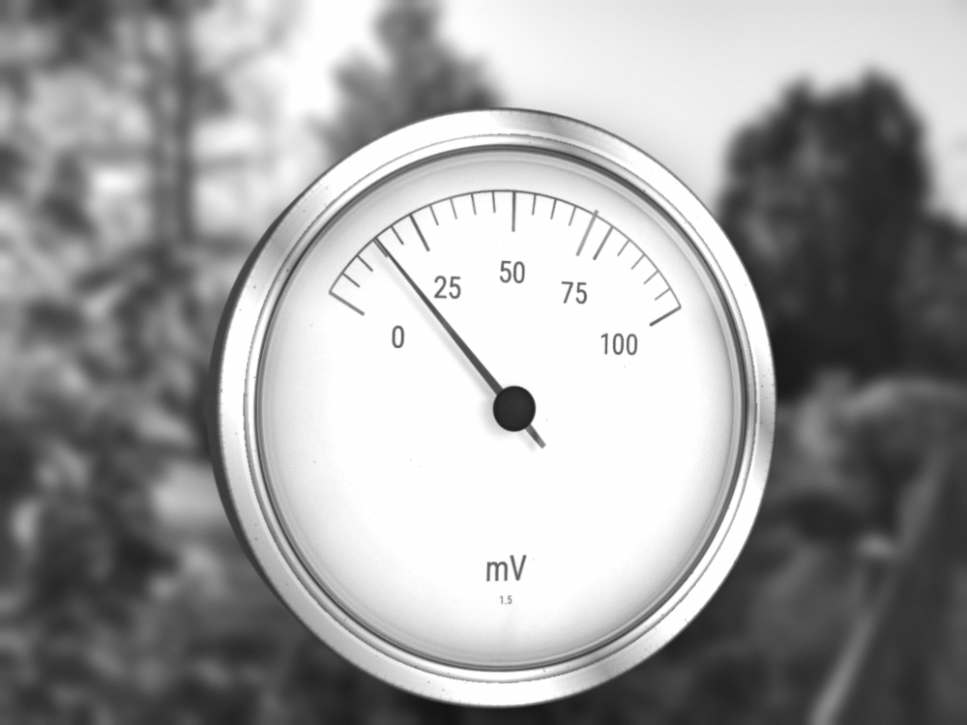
15mV
